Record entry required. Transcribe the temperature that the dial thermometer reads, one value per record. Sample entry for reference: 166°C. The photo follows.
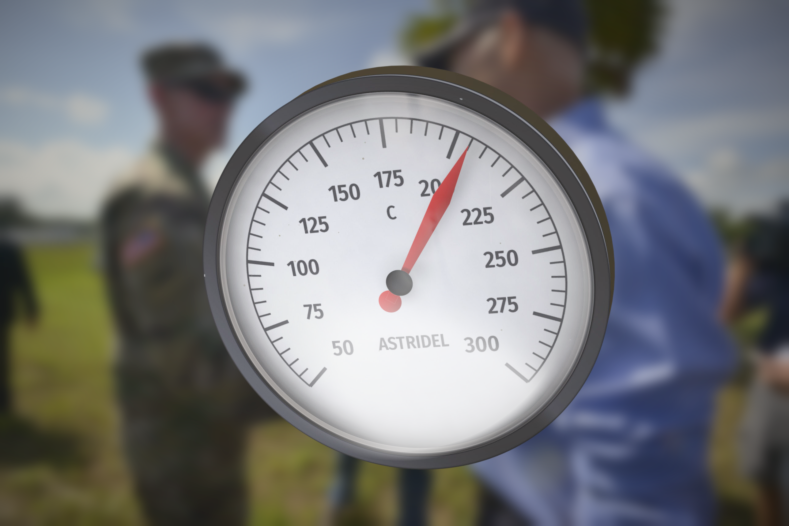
205°C
